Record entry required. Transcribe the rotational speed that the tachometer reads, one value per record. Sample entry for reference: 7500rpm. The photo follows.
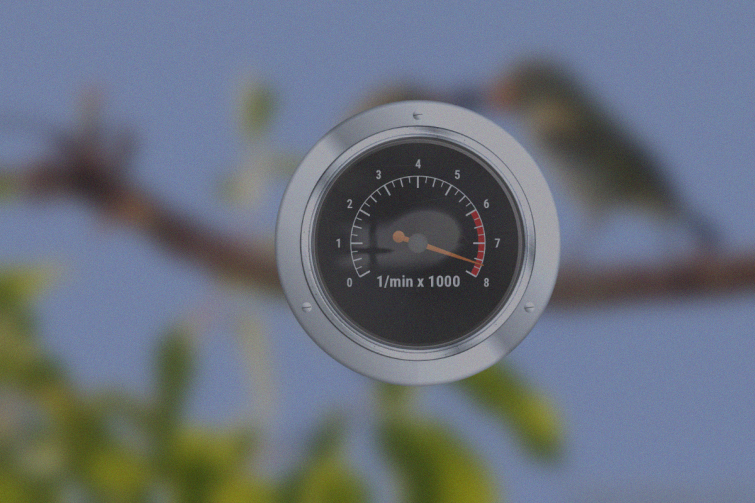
7625rpm
